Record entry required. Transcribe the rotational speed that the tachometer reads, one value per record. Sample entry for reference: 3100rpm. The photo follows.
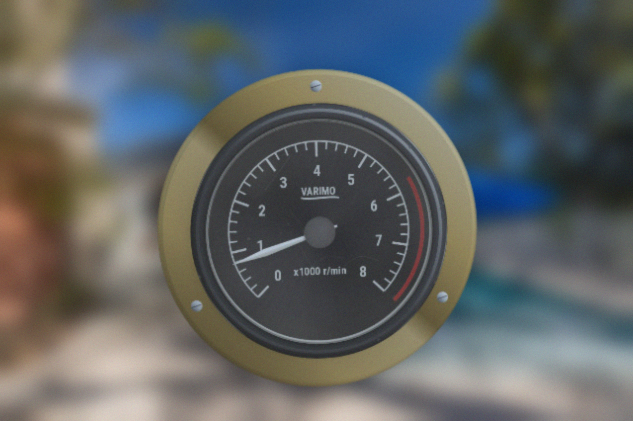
800rpm
